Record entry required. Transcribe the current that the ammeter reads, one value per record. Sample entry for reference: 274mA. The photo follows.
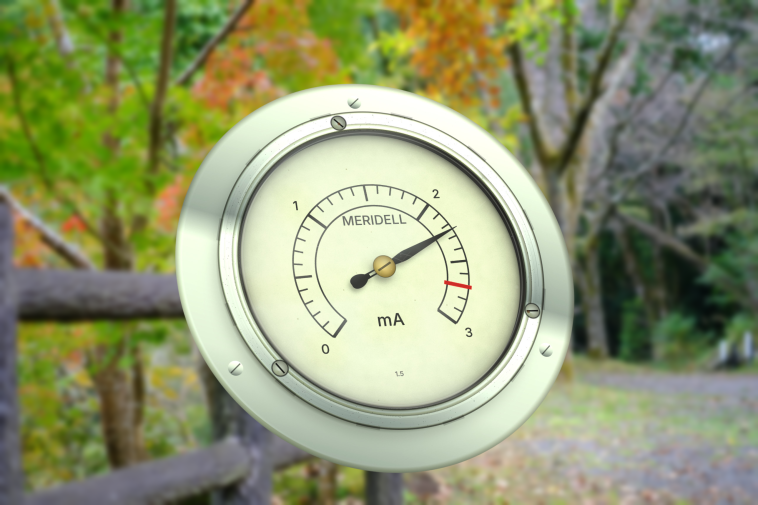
2.25mA
